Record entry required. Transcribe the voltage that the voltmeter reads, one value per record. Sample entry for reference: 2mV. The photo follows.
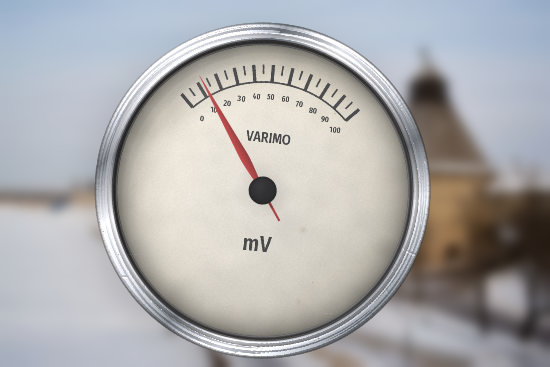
12.5mV
